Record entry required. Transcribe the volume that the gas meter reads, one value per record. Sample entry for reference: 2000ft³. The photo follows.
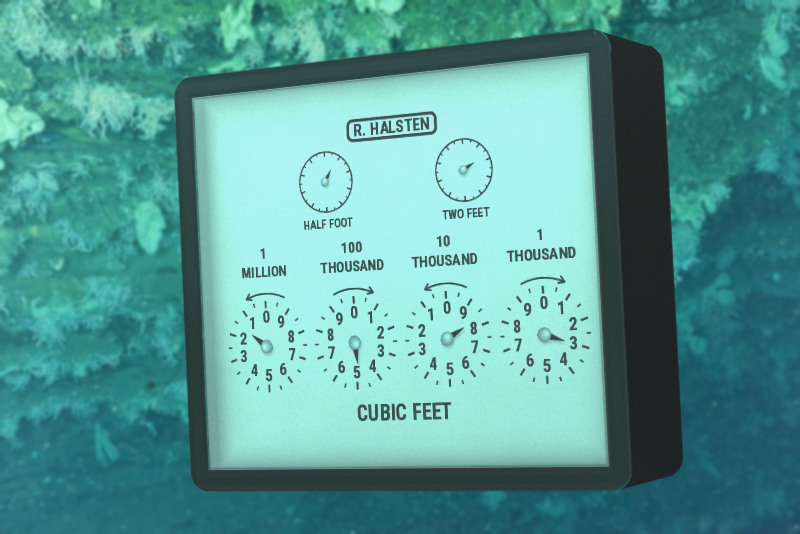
148300ft³
